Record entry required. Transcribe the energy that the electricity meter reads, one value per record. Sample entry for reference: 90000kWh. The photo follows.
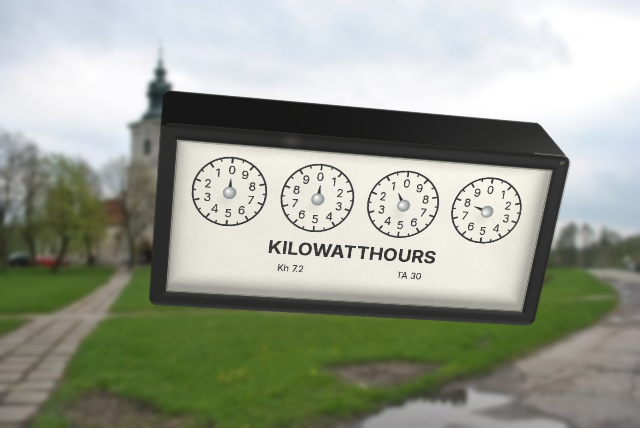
8kWh
